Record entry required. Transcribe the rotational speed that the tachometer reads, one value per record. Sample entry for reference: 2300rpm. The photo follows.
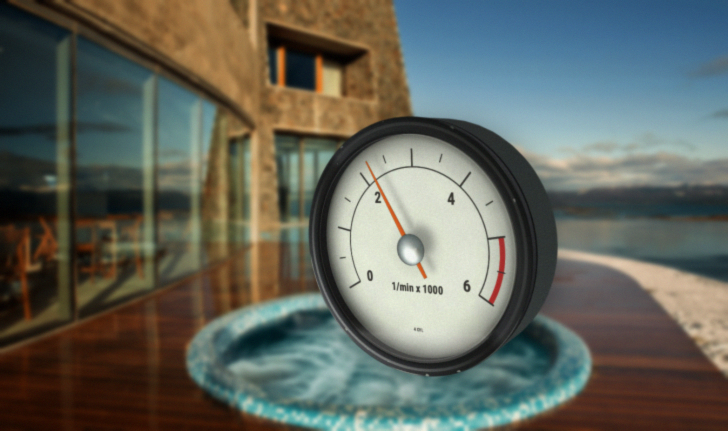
2250rpm
